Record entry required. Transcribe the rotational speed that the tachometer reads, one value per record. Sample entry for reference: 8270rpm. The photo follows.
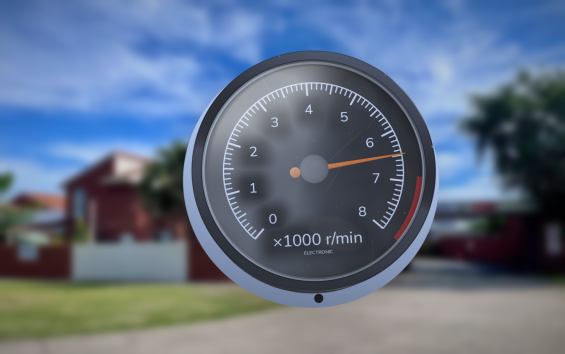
6500rpm
